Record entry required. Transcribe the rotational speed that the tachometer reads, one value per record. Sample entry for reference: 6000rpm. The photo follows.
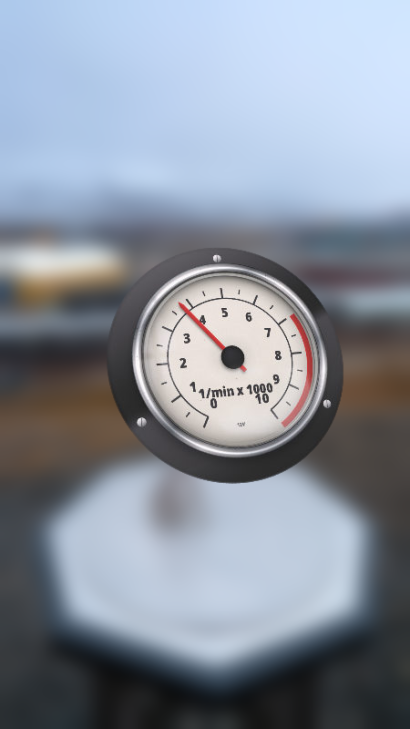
3750rpm
